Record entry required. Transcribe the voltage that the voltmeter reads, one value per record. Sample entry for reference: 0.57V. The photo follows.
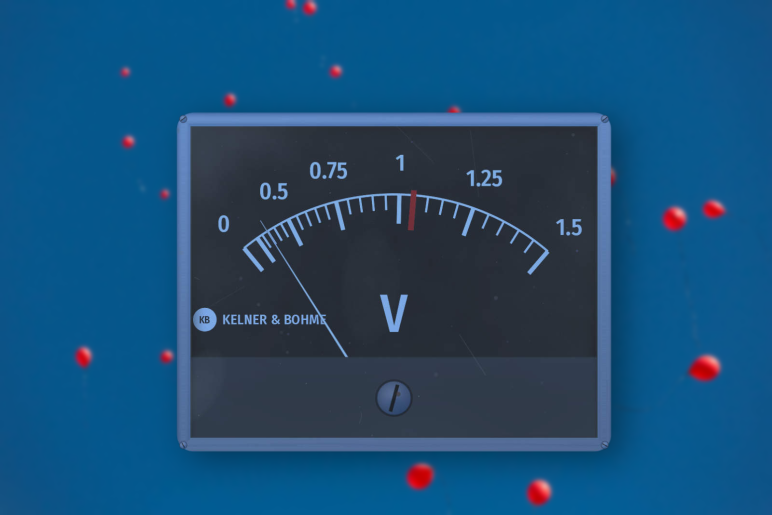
0.35V
